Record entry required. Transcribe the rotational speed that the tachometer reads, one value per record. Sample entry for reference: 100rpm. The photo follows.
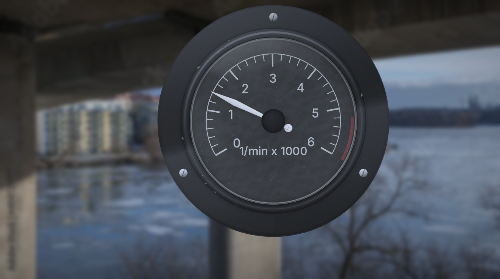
1400rpm
